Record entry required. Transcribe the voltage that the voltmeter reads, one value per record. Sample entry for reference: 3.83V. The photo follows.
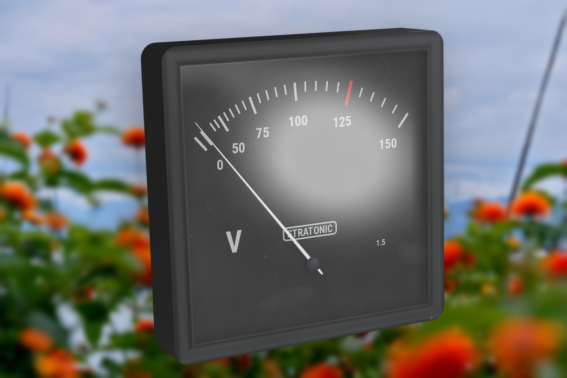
25V
